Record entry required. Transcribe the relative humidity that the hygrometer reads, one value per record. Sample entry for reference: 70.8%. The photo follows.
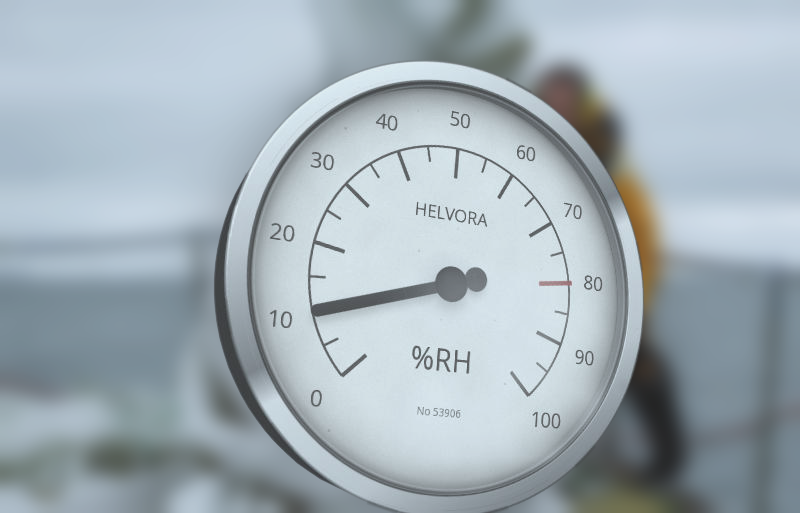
10%
